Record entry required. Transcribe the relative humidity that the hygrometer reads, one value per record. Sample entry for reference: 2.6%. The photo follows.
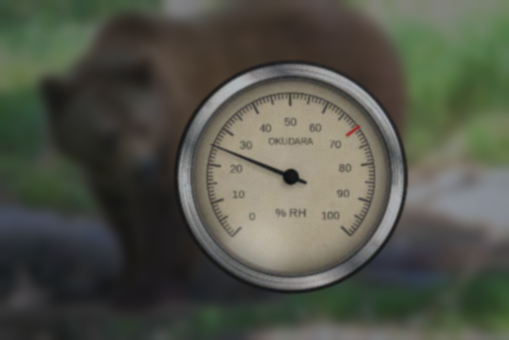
25%
